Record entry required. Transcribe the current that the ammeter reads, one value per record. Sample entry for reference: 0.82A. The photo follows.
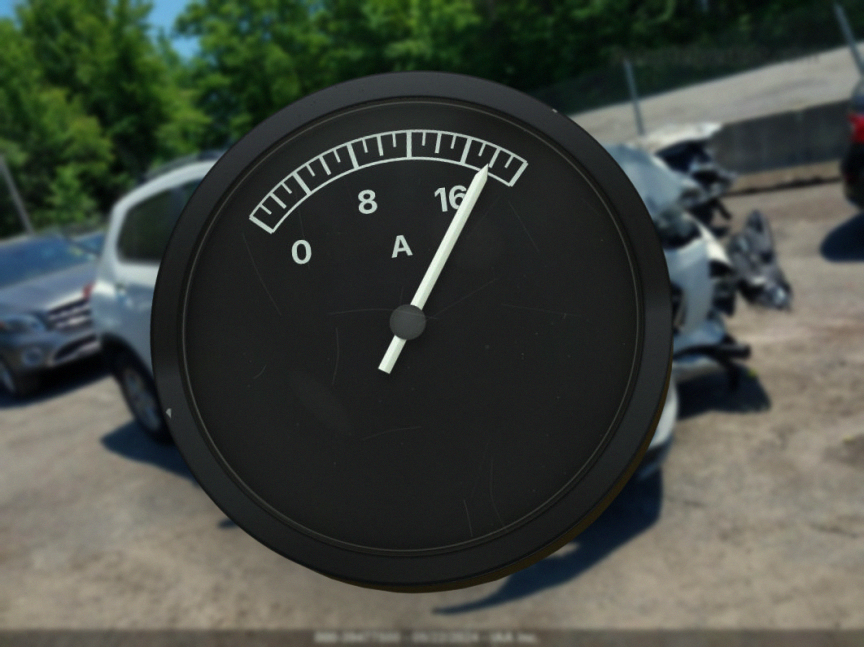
18A
